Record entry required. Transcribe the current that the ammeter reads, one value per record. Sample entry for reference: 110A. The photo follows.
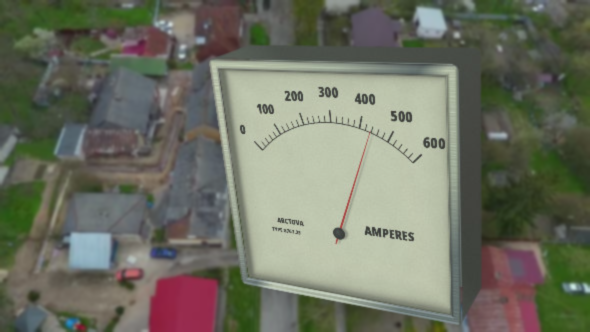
440A
